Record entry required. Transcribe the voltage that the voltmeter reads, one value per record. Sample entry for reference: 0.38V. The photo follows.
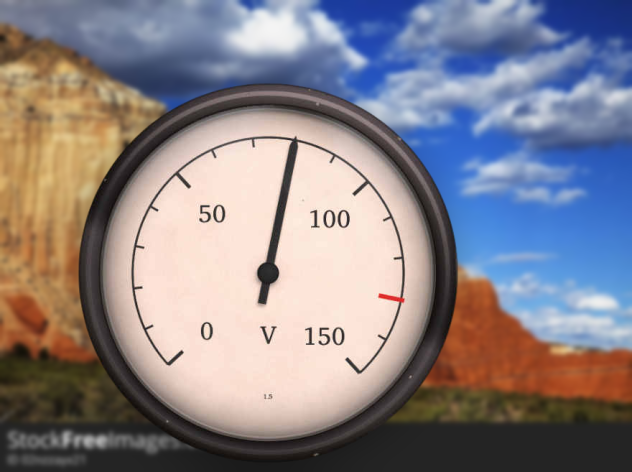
80V
